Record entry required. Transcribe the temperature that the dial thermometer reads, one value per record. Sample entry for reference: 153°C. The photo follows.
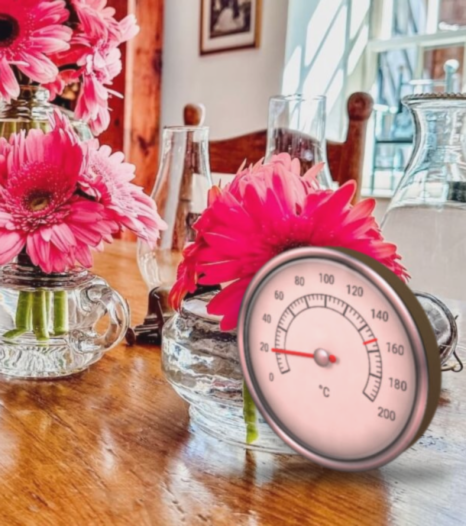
20°C
